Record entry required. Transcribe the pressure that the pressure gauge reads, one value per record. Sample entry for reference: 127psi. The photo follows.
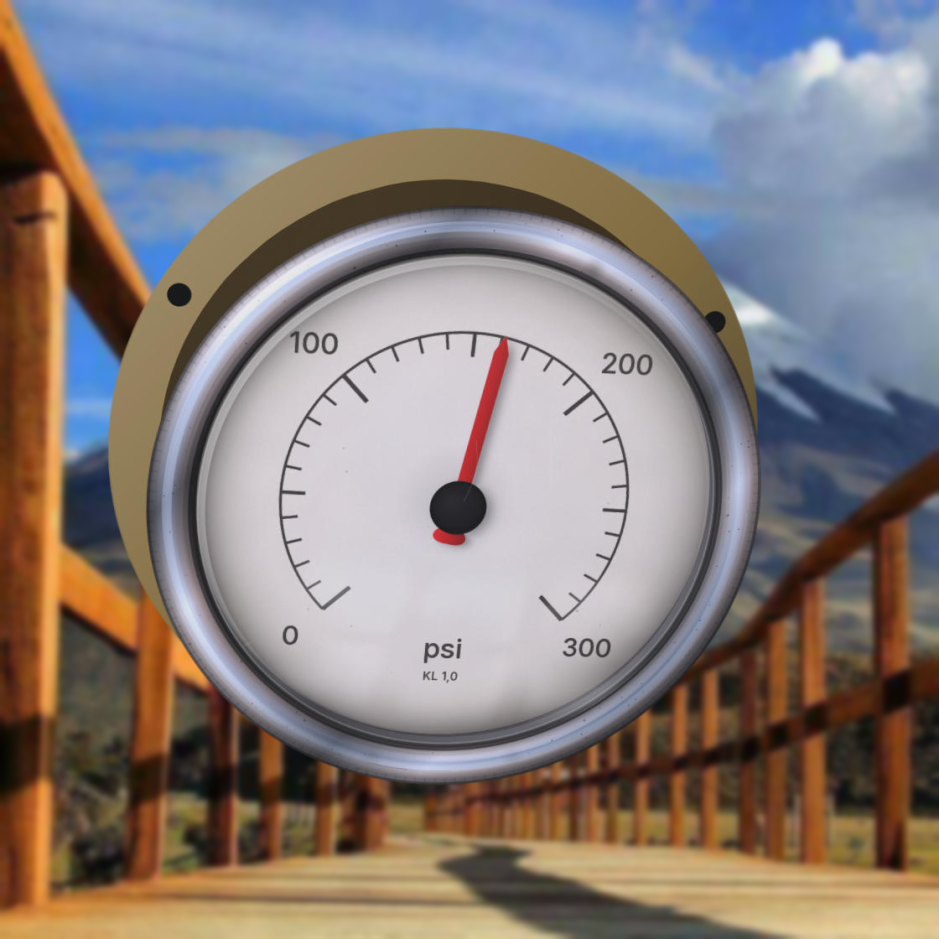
160psi
